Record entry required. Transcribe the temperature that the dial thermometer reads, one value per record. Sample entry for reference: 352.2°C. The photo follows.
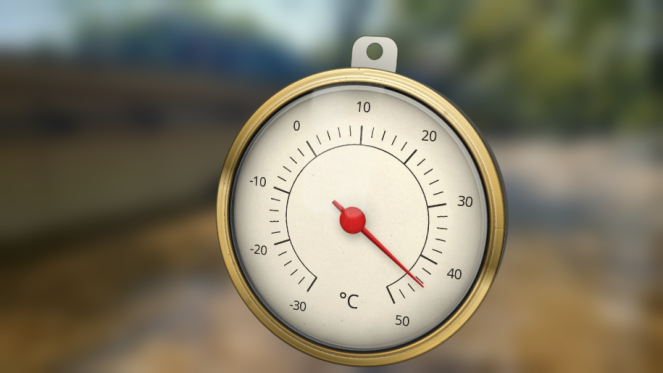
44°C
